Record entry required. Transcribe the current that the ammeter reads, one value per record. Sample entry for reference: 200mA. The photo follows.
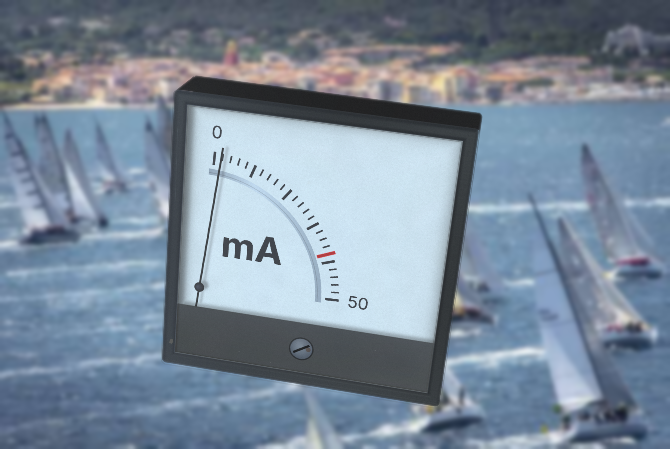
2mA
